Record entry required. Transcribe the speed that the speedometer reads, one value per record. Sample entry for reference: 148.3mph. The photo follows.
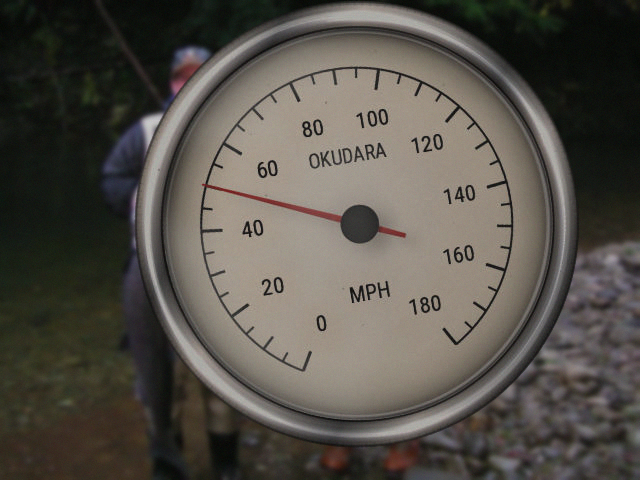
50mph
